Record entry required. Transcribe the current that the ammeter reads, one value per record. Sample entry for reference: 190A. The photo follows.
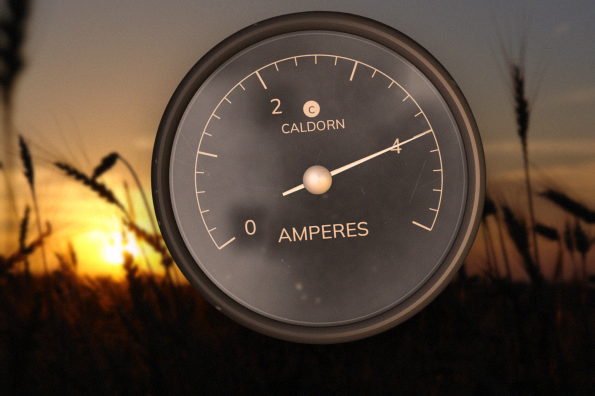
4A
